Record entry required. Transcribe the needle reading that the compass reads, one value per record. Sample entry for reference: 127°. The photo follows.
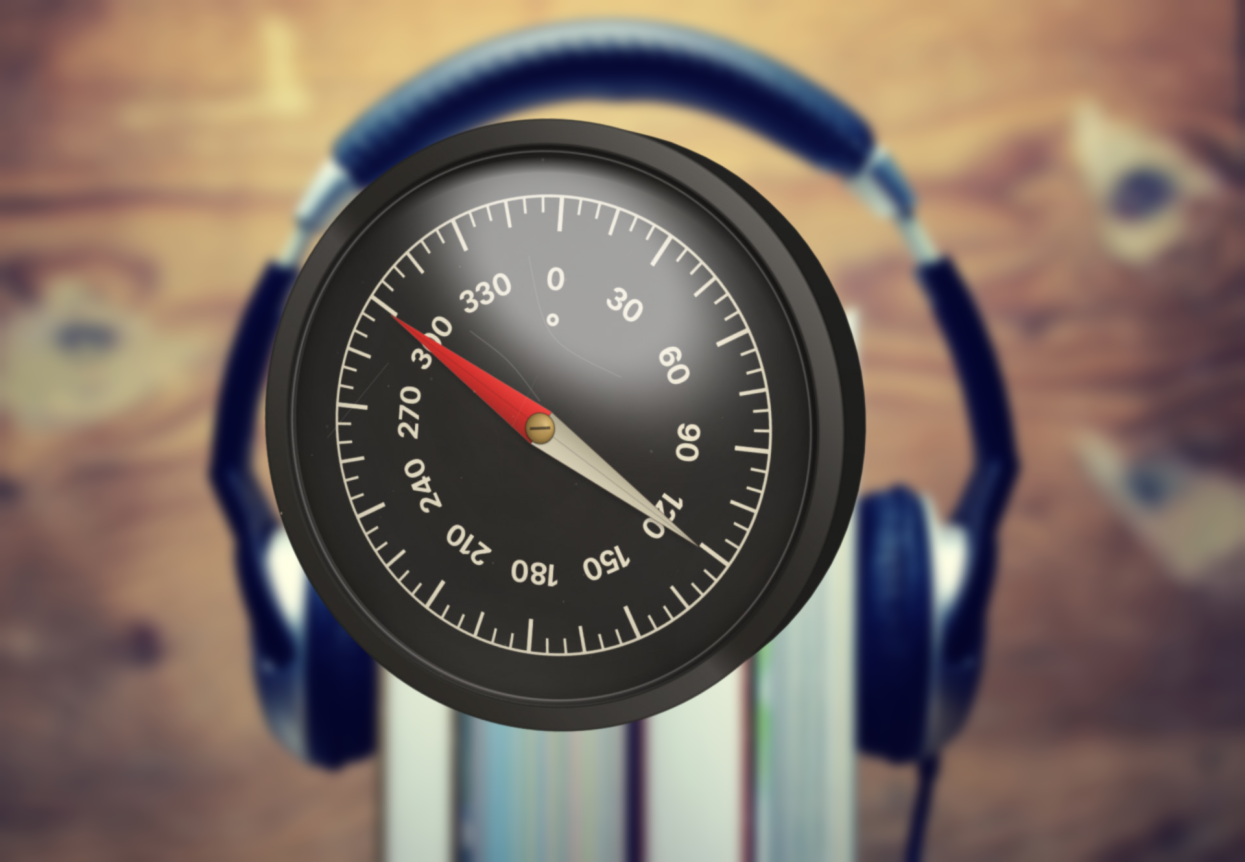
300°
